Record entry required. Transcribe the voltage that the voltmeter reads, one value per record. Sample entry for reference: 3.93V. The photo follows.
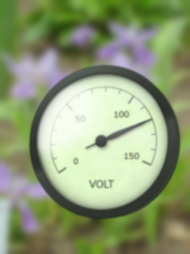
120V
